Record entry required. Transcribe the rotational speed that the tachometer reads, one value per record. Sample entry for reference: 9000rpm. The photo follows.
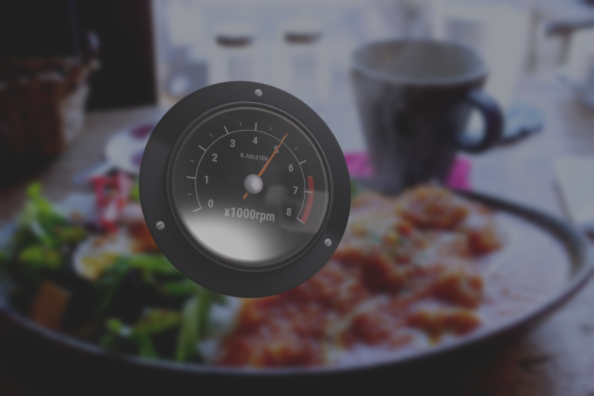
5000rpm
